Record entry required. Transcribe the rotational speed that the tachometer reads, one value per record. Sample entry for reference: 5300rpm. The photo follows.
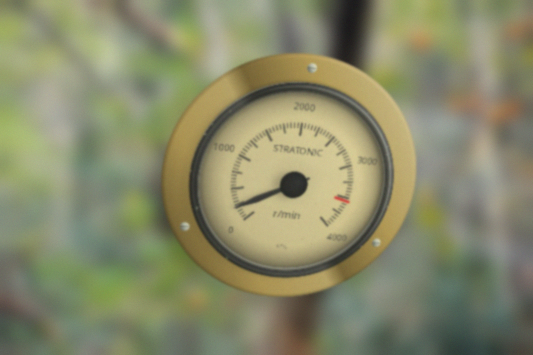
250rpm
